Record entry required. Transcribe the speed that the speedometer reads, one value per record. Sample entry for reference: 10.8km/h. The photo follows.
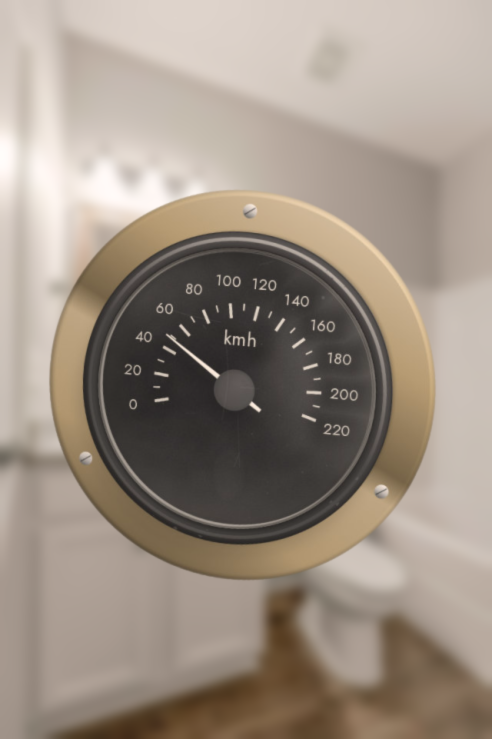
50km/h
